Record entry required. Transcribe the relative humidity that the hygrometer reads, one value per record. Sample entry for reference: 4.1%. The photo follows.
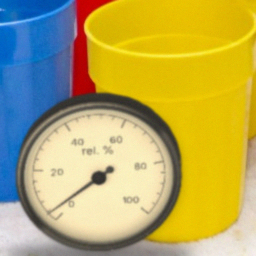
4%
